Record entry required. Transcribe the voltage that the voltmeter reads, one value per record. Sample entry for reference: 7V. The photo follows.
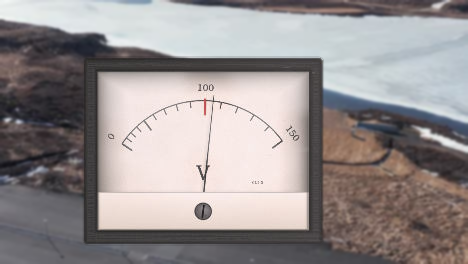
105V
